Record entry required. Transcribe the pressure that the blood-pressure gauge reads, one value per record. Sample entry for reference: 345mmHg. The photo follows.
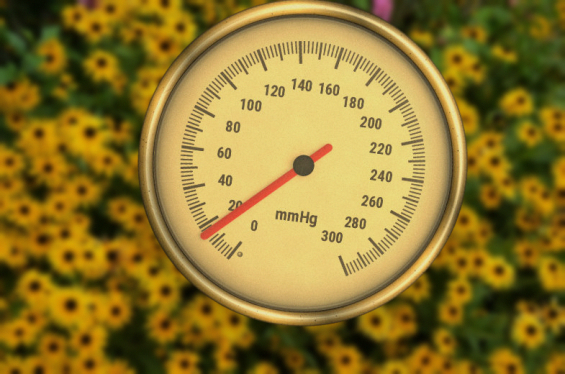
16mmHg
